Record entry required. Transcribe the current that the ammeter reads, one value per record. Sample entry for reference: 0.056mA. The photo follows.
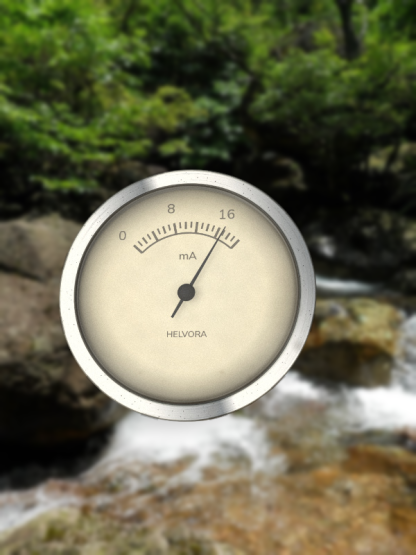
17mA
